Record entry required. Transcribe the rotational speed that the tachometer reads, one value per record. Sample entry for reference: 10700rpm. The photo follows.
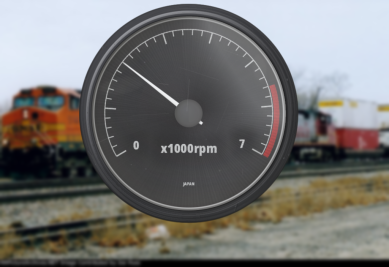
2000rpm
